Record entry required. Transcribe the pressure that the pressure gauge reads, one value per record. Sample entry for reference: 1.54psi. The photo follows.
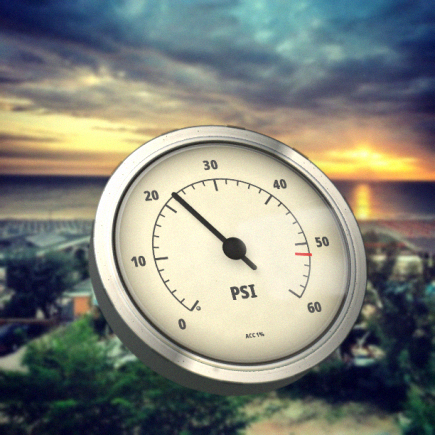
22psi
